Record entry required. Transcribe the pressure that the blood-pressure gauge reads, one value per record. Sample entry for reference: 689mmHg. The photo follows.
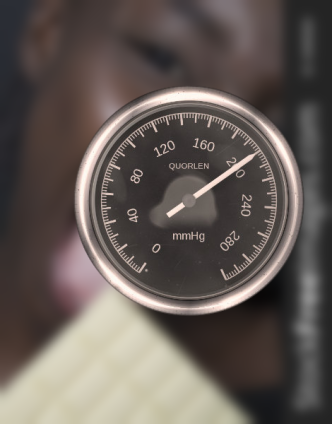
200mmHg
